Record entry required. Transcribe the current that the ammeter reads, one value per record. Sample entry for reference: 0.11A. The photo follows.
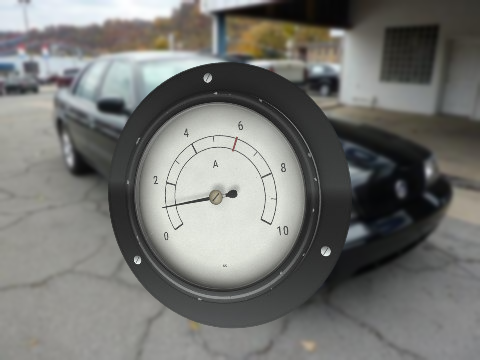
1A
